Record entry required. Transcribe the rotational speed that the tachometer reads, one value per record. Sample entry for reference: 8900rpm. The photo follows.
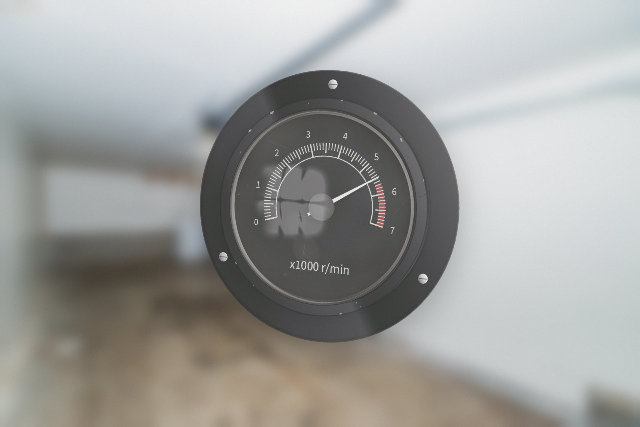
5500rpm
